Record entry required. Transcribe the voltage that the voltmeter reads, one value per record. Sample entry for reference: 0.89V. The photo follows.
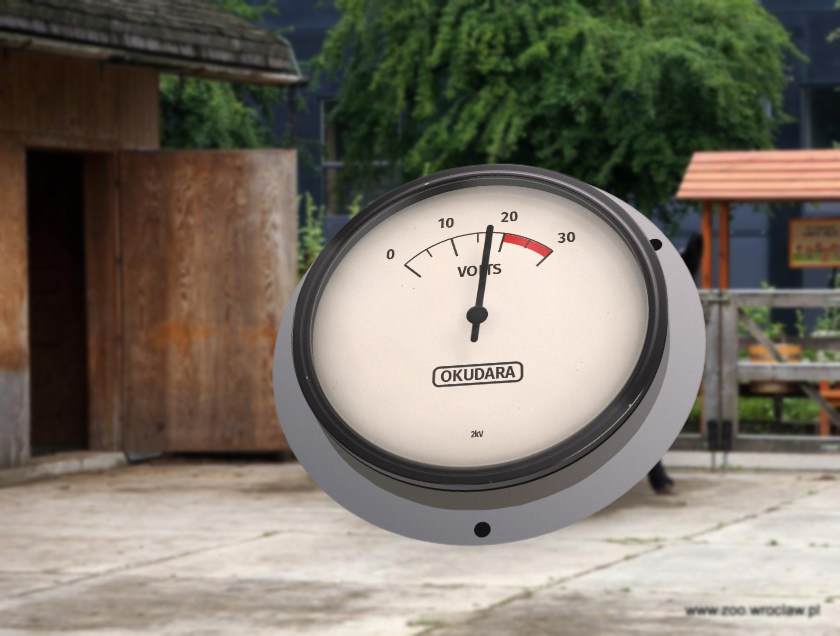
17.5V
